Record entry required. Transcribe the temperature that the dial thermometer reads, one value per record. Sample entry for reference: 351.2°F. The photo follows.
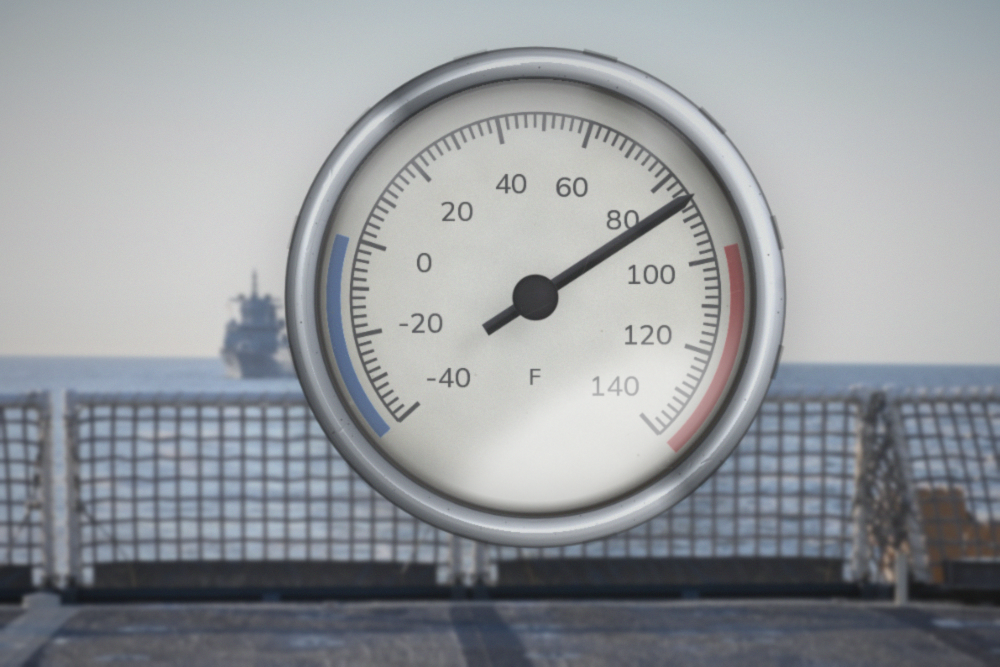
86°F
